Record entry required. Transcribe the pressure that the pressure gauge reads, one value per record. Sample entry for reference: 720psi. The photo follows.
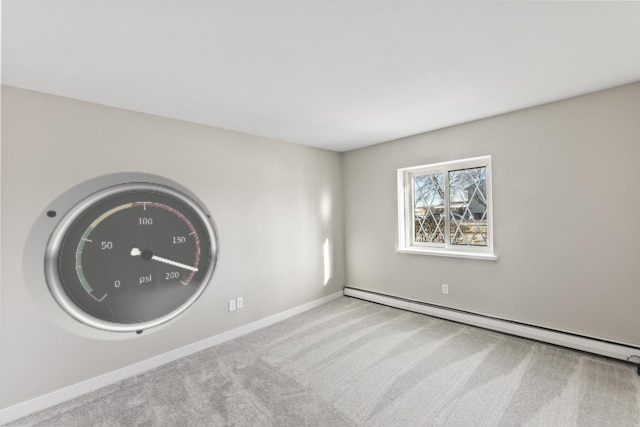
185psi
